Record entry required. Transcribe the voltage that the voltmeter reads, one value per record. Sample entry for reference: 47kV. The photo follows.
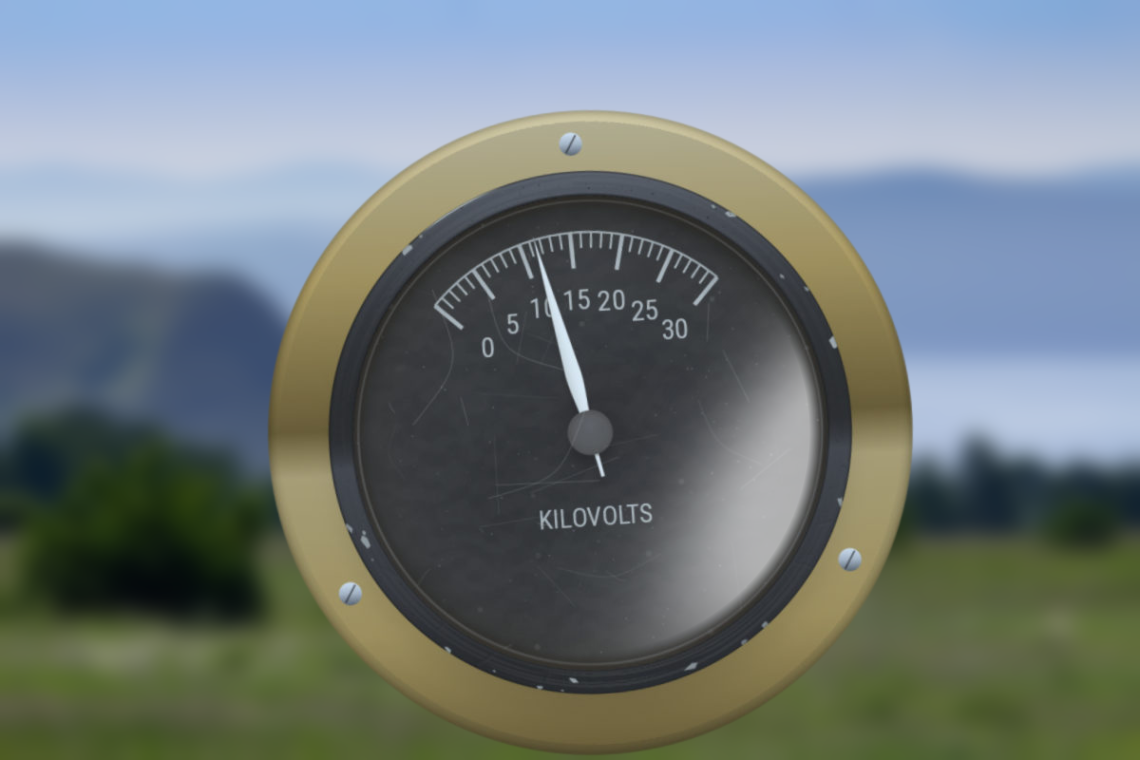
11.5kV
